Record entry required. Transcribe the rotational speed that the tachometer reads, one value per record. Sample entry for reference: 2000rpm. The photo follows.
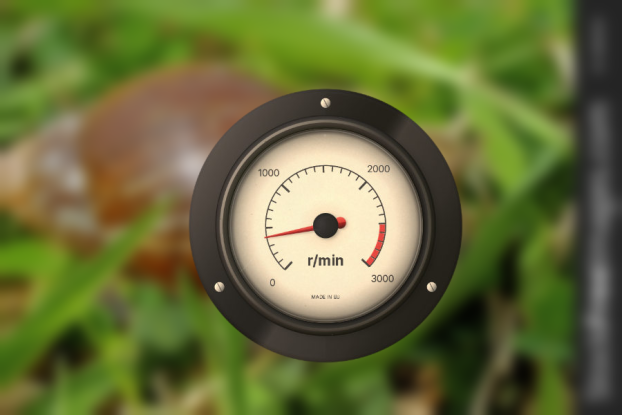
400rpm
